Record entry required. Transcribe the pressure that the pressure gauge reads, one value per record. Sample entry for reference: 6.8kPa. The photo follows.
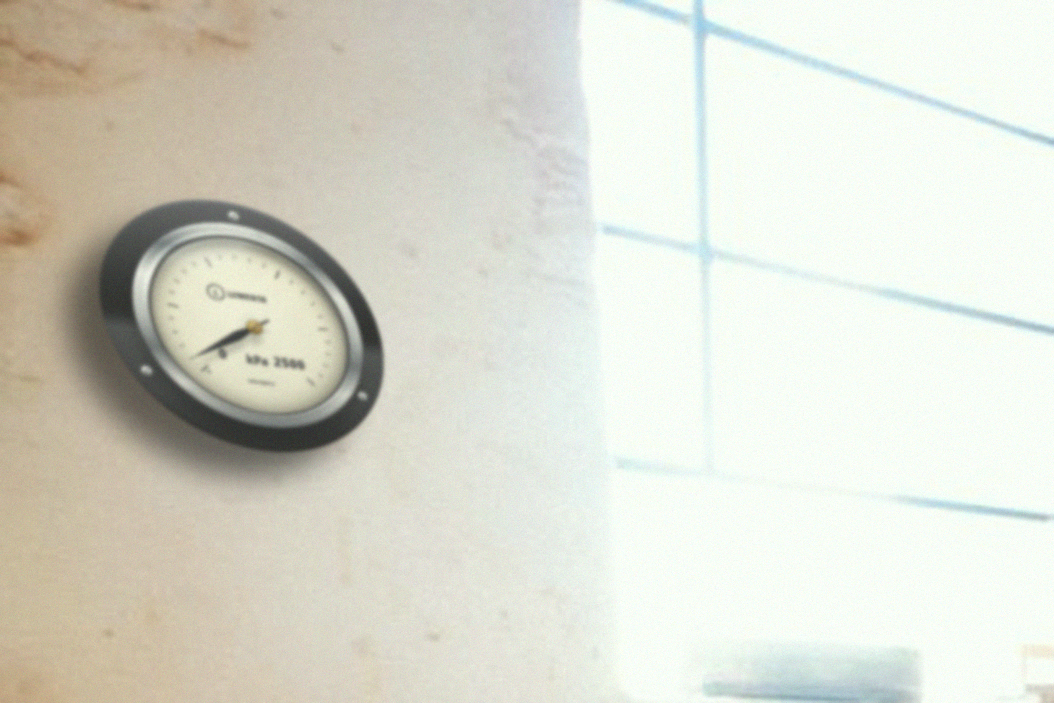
100kPa
